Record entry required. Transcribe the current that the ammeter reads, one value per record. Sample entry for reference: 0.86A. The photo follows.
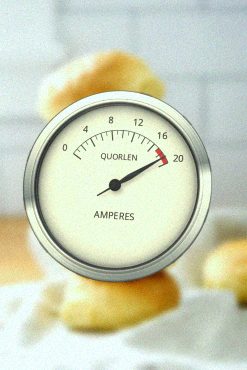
19A
